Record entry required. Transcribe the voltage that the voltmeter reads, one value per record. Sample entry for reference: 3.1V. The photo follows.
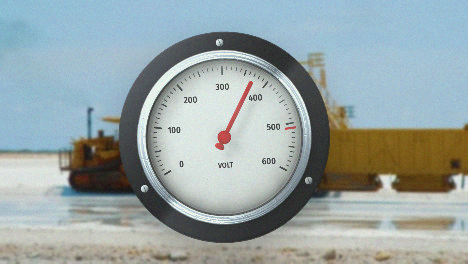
370V
